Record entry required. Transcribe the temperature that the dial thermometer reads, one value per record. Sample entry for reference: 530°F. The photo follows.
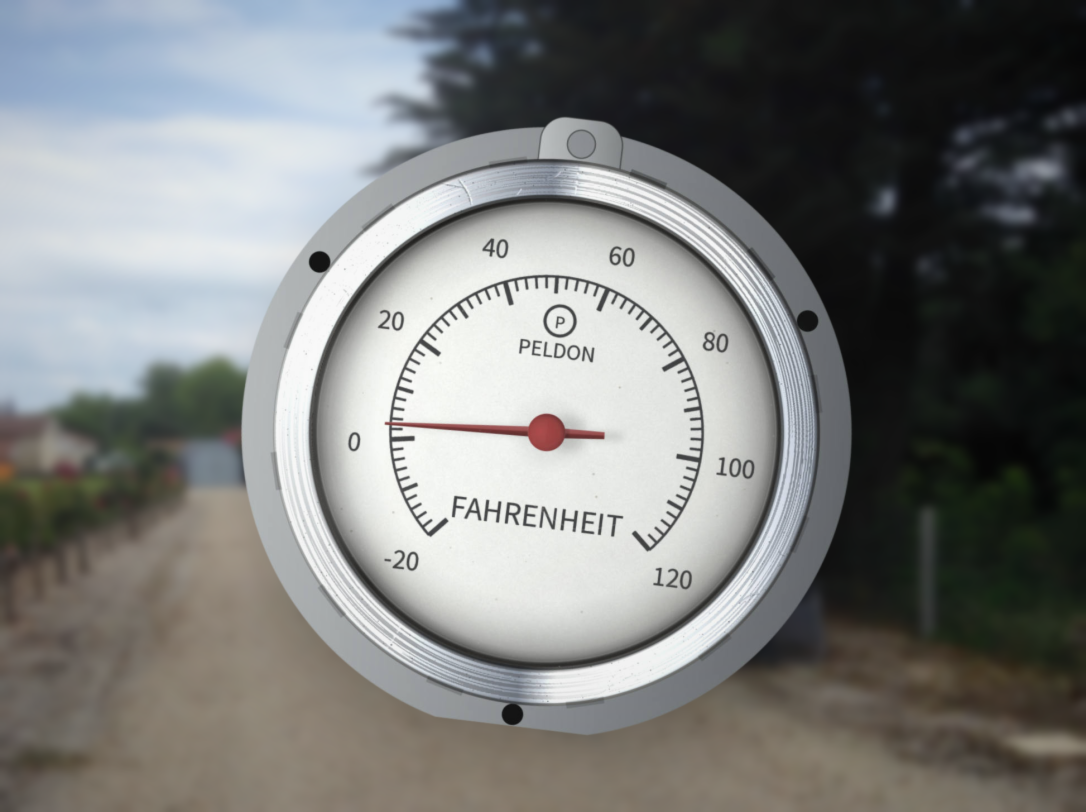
3°F
